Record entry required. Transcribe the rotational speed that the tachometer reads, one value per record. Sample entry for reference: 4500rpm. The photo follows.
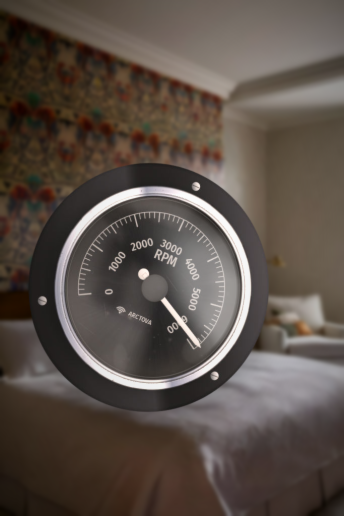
5900rpm
